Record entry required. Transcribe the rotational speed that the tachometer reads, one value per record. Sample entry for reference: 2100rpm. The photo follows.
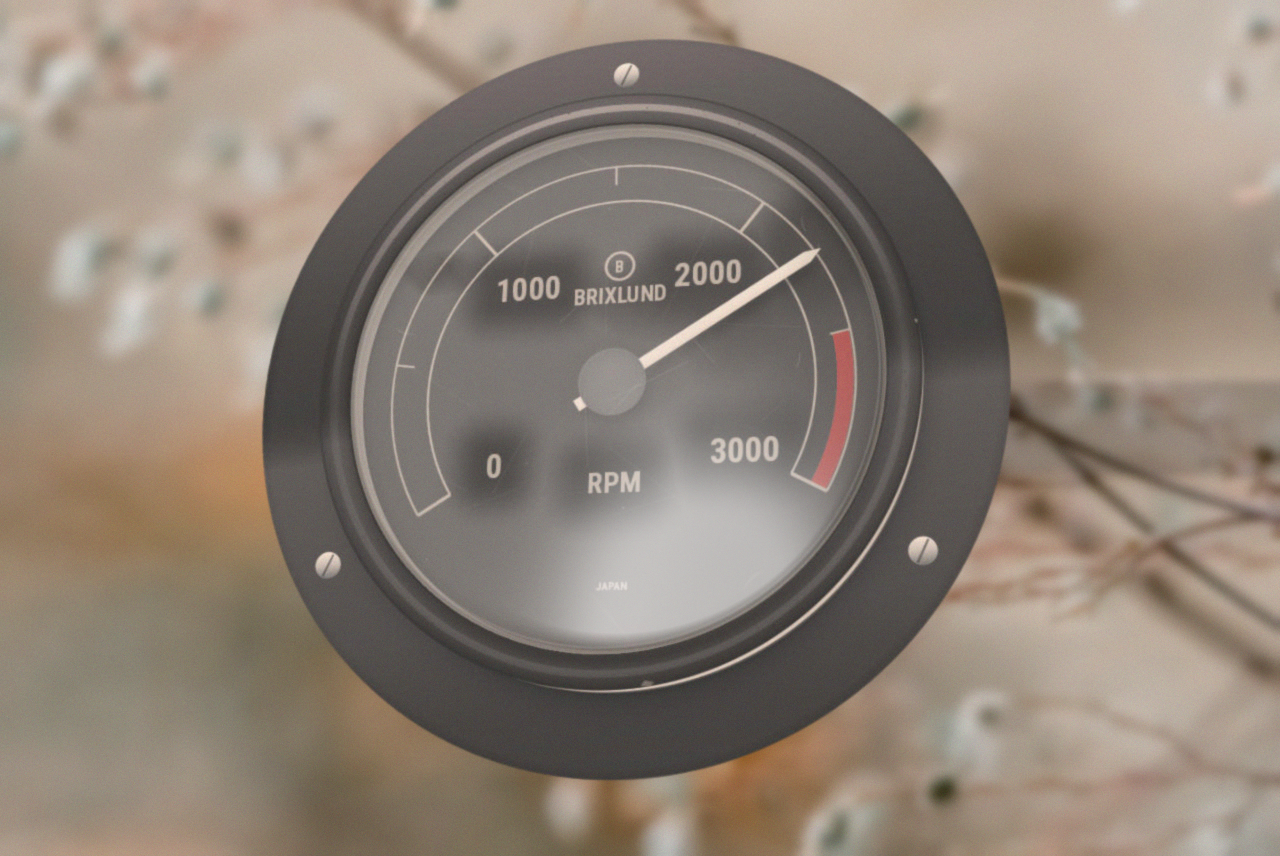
2250rpm
